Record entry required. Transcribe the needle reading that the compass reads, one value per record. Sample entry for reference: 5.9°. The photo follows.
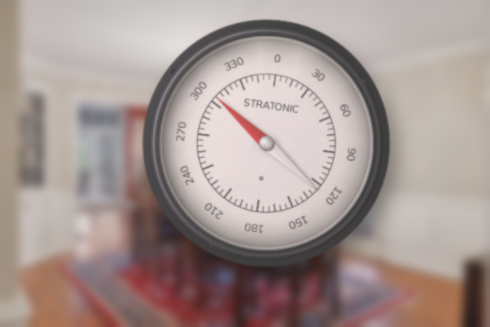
305°
